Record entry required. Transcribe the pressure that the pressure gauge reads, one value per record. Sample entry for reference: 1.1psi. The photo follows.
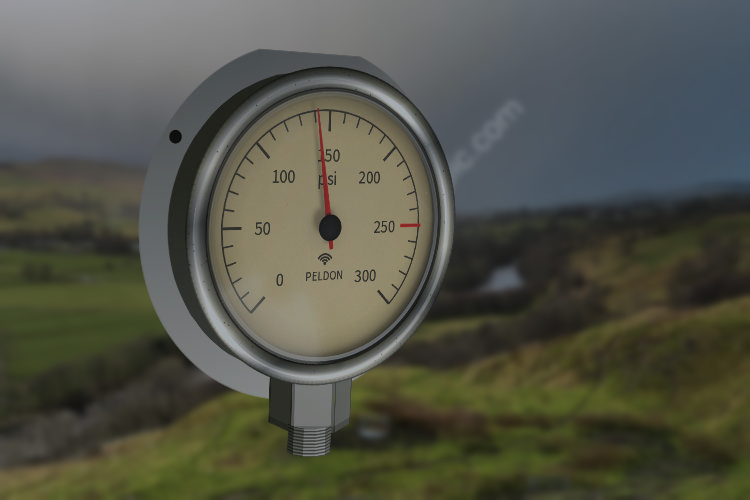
140psi
